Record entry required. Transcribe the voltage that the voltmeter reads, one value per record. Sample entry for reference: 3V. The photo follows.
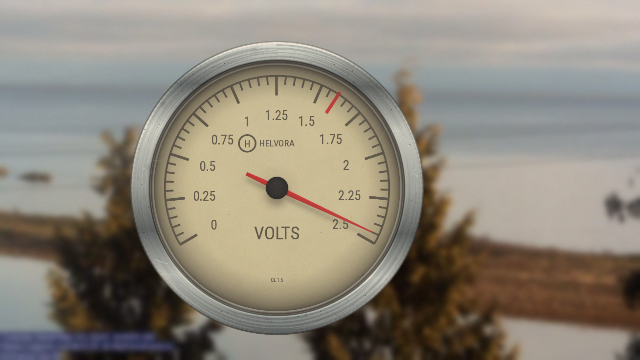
2.45V
